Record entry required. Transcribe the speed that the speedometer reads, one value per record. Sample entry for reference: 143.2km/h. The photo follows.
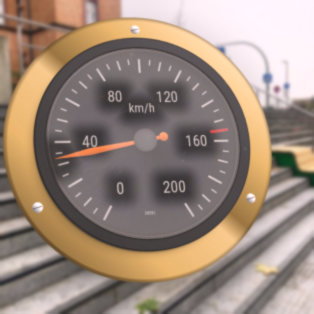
32.5km/h
